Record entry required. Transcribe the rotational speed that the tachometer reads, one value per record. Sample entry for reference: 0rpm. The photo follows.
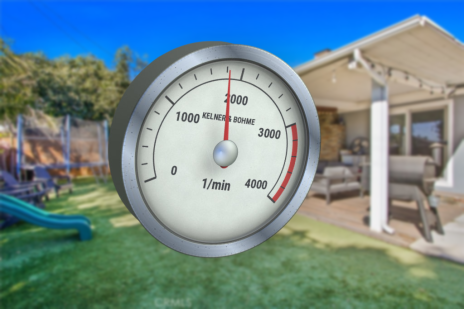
1800rpm
